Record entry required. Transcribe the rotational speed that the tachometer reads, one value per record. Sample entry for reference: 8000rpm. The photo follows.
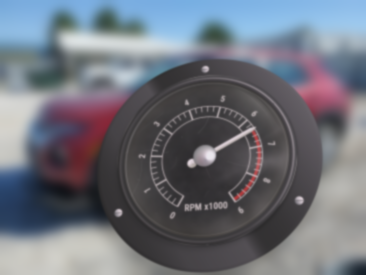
6400rpm
